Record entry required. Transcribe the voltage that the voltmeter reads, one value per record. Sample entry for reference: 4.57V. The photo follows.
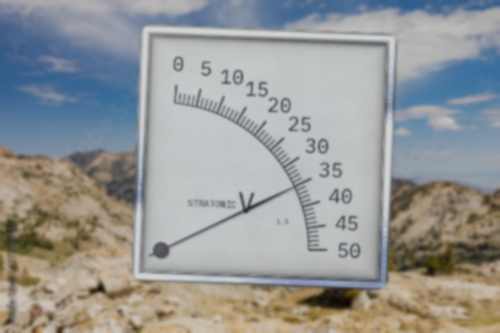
35V
